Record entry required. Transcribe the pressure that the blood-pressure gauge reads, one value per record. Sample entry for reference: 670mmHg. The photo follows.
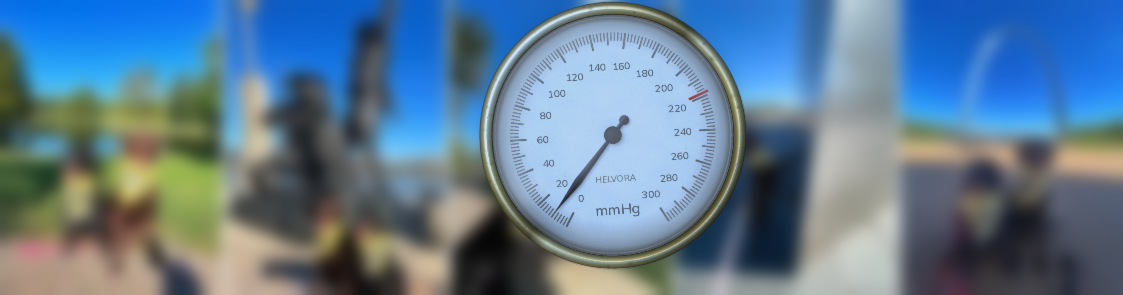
10mmHg
